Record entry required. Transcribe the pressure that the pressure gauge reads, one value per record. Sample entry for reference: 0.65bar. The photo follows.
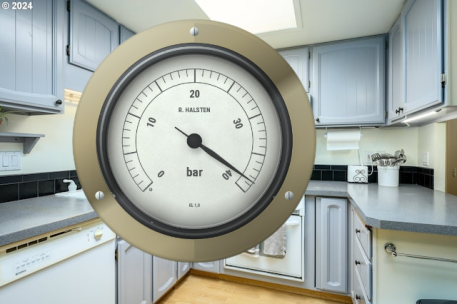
38.5bar
